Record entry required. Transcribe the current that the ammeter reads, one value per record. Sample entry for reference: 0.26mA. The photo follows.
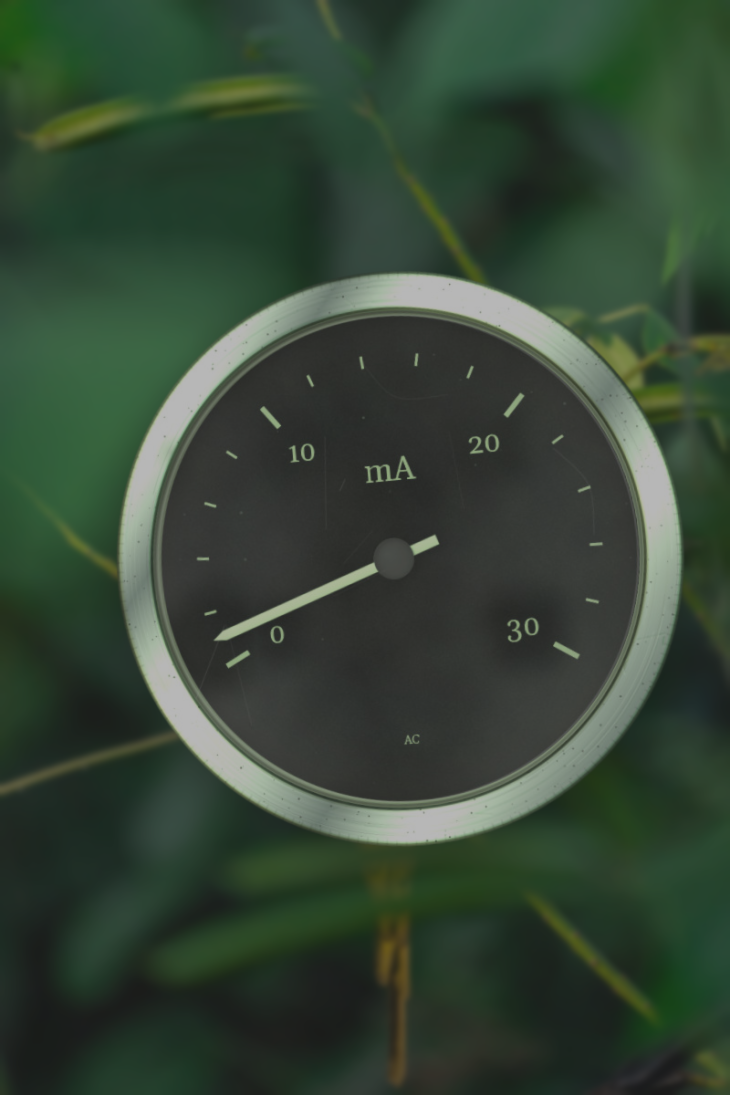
1mA
